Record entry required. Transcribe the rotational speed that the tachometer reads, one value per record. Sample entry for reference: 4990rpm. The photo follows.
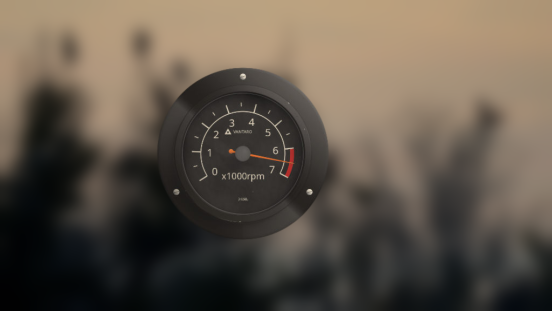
6500rpm
